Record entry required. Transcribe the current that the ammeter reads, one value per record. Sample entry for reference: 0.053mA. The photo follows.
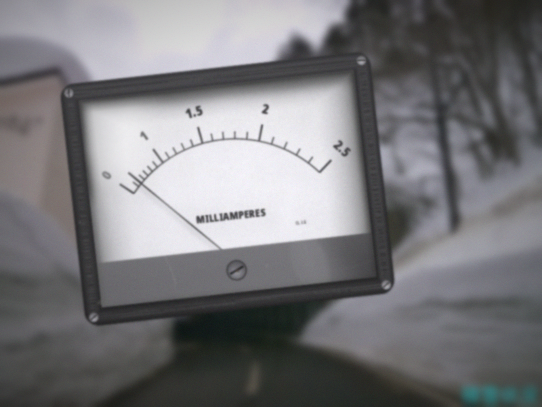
0.5mA
